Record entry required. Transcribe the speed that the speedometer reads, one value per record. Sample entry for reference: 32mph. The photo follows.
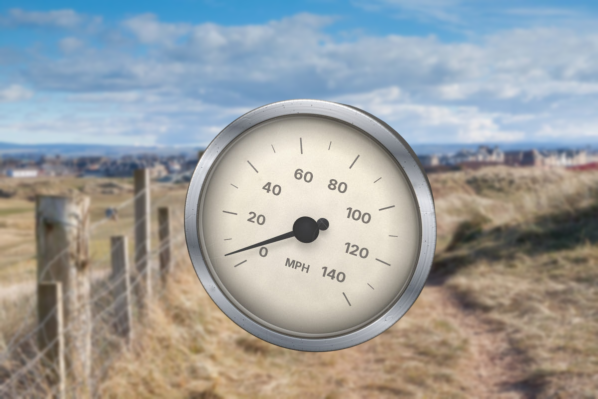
5mph
